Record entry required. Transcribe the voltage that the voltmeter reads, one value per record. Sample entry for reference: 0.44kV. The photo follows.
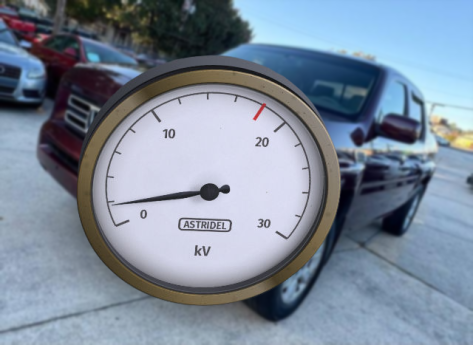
2kV
